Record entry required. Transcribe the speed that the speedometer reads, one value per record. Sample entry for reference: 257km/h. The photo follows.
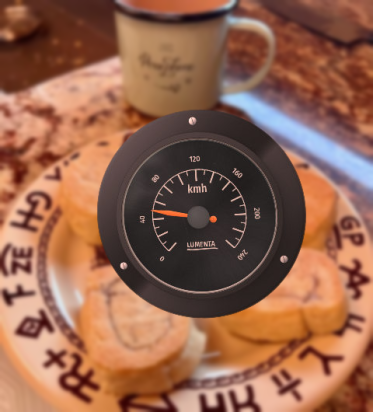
50km/h
